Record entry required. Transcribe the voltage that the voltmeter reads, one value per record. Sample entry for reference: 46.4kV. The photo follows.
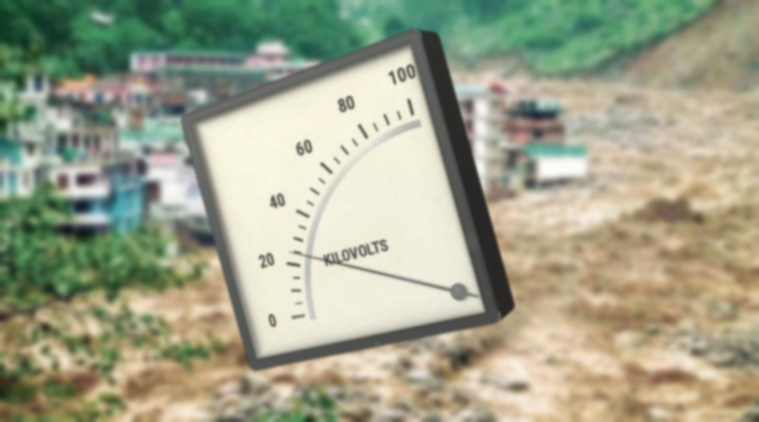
25kV
